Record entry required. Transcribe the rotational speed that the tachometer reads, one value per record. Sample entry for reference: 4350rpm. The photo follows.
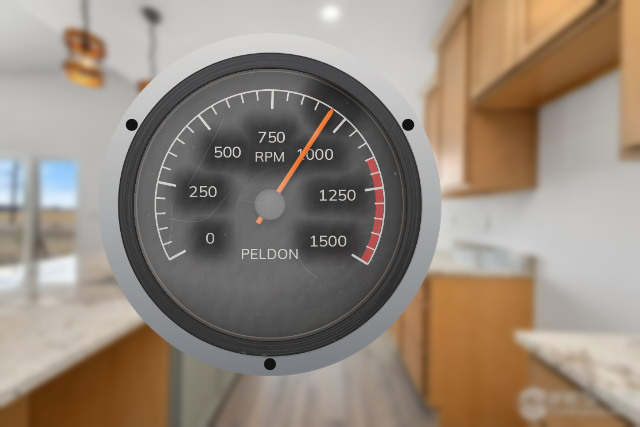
950rpm
